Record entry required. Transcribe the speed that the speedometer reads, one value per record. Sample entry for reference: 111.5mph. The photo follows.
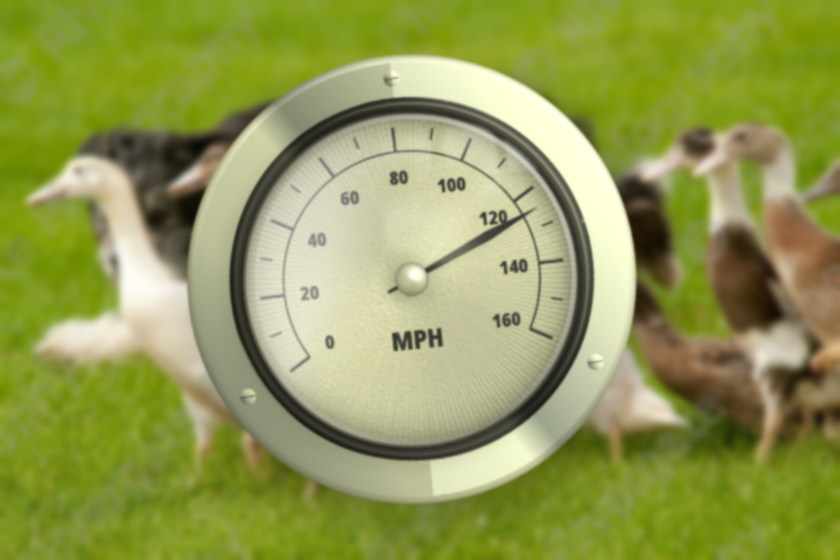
125mph
